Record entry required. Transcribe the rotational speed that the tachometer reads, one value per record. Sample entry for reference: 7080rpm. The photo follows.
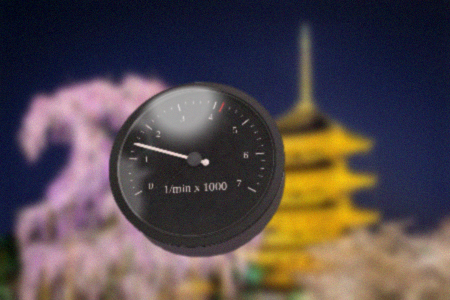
1400rpm
